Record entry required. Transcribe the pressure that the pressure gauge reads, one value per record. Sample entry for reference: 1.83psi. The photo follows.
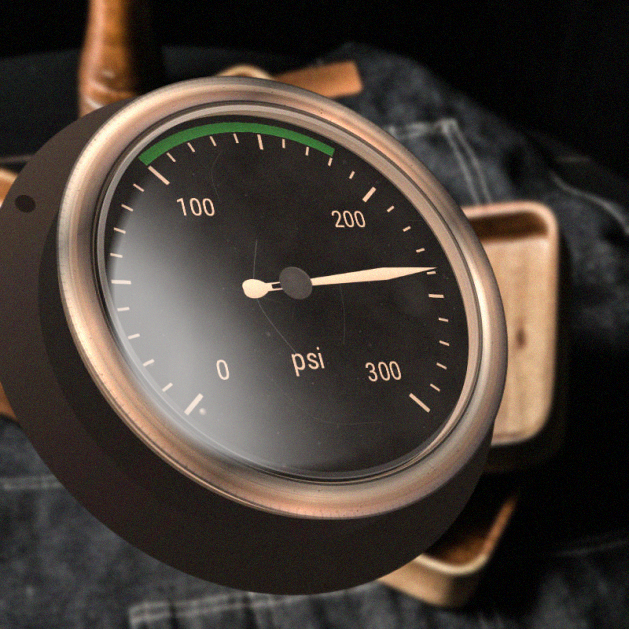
240psi
